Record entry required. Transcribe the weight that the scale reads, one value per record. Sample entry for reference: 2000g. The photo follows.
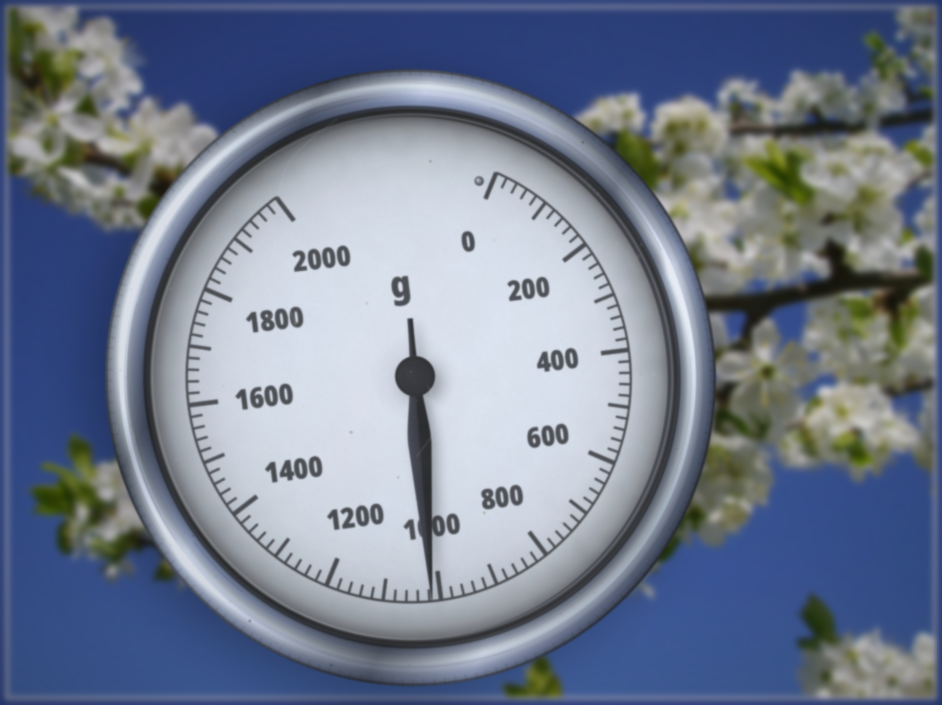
1020g
